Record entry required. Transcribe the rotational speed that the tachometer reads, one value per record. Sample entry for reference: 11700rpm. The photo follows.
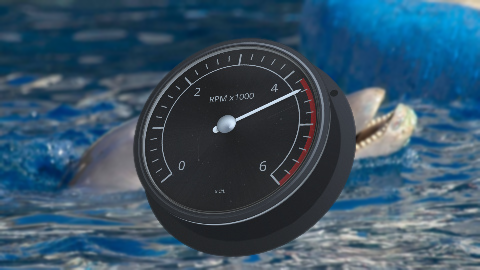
4400rpm
